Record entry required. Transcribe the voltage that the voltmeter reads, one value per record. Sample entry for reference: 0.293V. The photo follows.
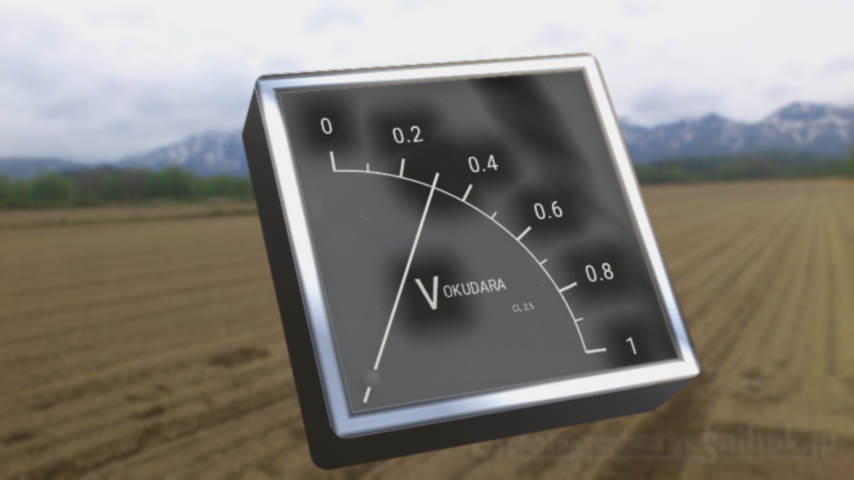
0.3V
